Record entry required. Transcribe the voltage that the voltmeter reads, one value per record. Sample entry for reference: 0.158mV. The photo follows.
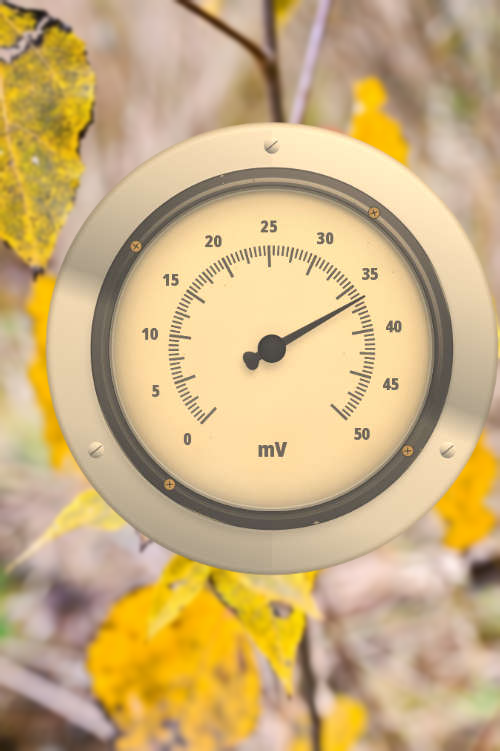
36.5mV
